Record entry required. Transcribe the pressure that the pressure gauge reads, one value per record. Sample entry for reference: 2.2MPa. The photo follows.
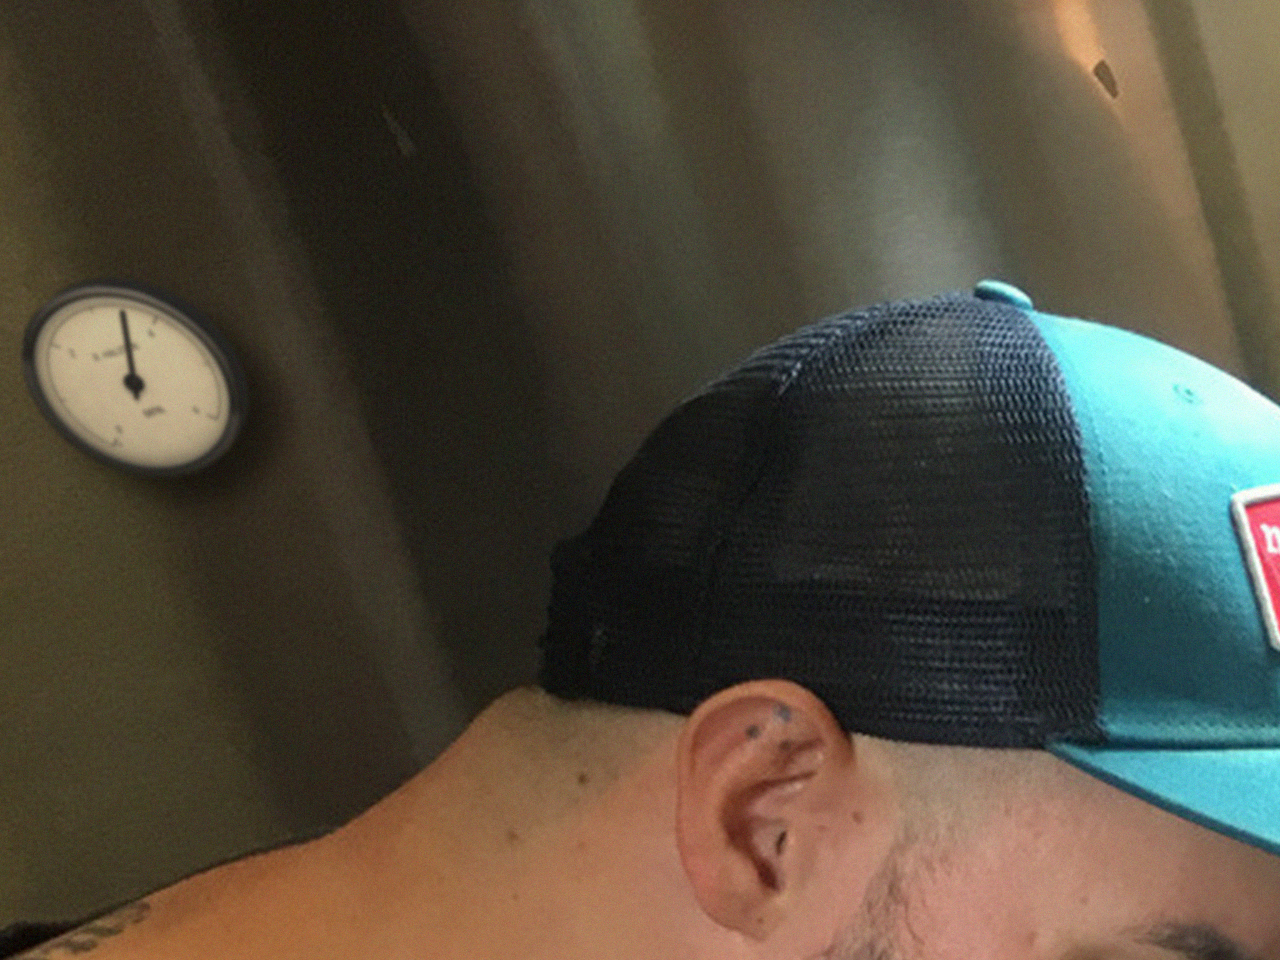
3.5MPa
